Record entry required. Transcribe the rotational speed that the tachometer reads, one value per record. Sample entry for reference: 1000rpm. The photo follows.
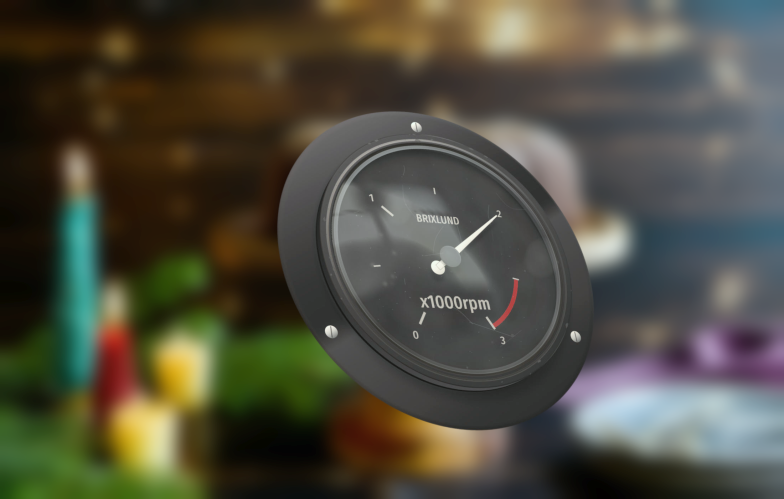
2000rpm
